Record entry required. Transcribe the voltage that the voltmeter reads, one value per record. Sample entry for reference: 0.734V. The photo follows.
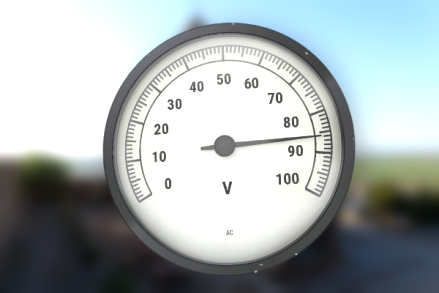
86V
